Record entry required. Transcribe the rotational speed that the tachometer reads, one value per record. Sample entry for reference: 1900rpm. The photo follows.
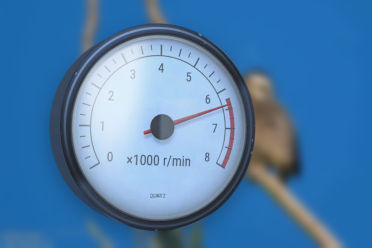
6375rpm
